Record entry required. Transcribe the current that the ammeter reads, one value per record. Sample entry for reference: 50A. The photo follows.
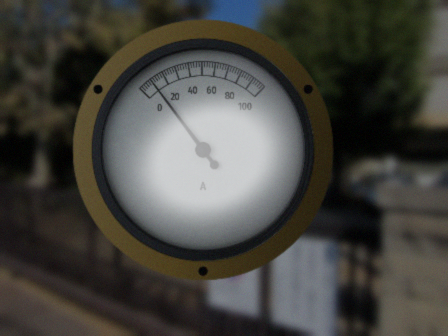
10A
